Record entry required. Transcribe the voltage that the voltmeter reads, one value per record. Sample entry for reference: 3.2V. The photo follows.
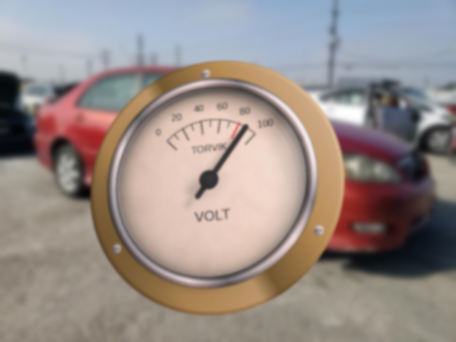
90V
